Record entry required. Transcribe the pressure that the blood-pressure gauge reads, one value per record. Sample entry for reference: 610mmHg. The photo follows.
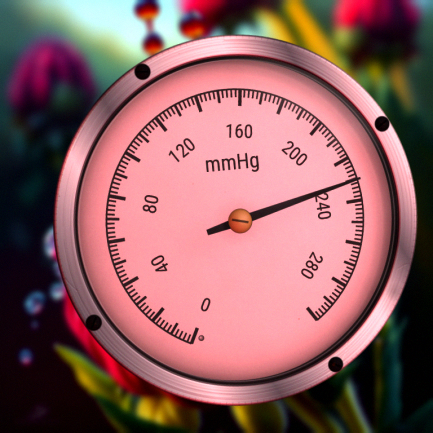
230mmHg
